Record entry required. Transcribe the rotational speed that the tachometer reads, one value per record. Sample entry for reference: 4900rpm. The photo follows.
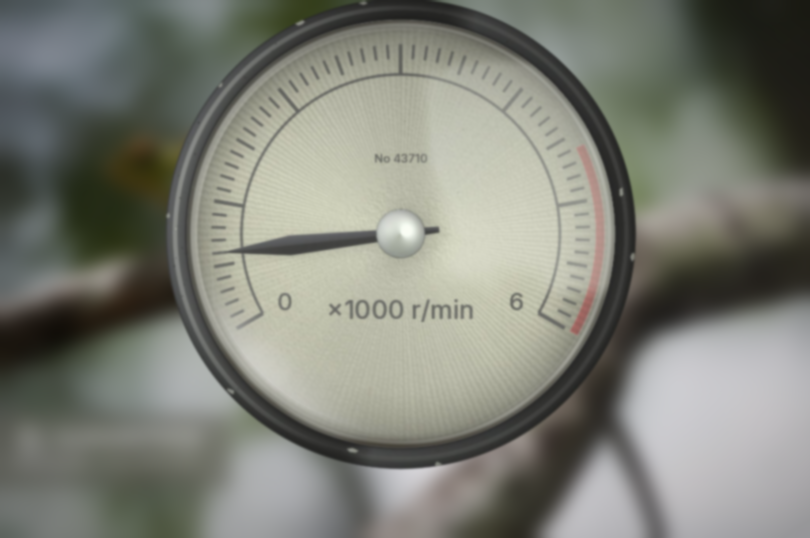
600rpm
